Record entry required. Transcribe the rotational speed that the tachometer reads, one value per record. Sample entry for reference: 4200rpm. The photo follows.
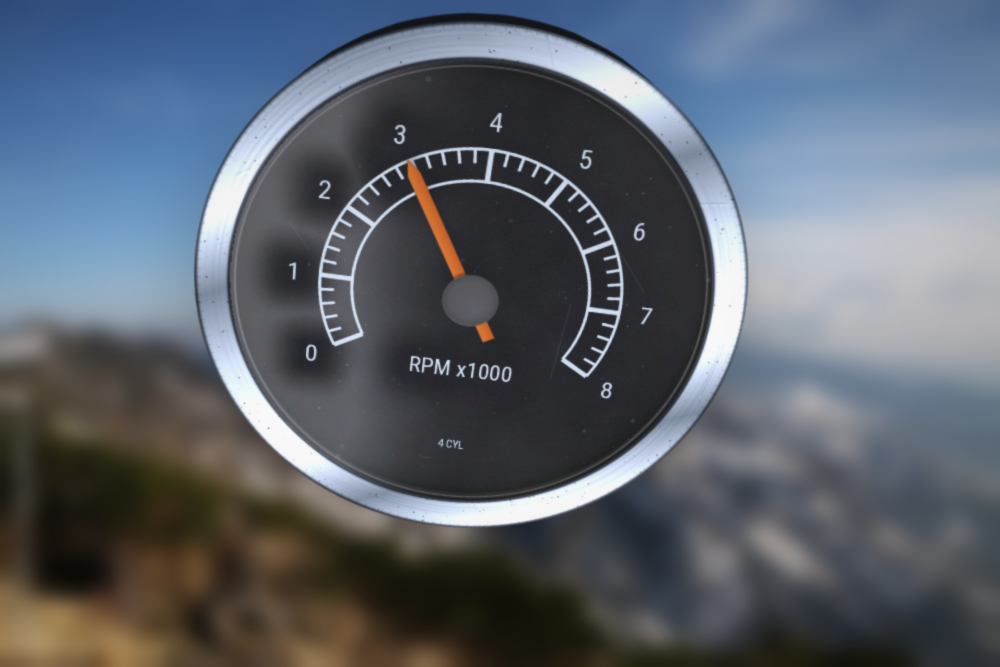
3000rpm
